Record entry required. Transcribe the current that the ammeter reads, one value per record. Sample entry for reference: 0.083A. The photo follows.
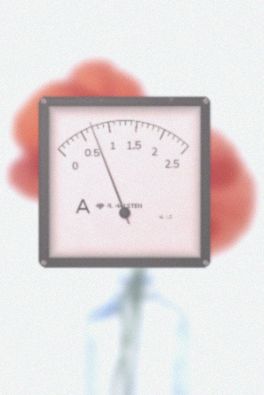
0.7A
